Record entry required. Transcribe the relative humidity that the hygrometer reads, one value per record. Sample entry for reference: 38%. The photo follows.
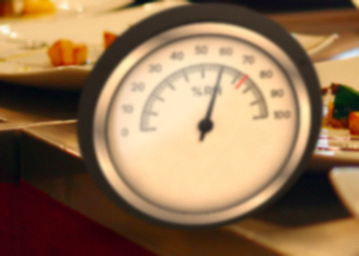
60%
